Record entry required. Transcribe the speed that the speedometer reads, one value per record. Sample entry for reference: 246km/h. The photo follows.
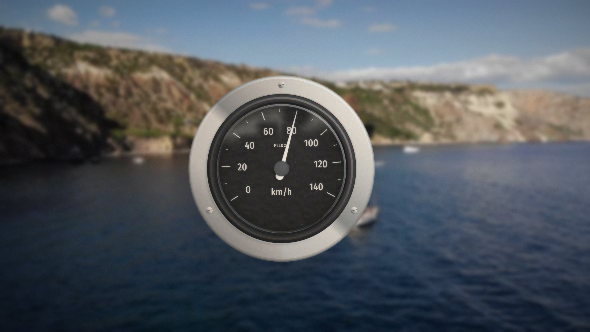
80km/h
